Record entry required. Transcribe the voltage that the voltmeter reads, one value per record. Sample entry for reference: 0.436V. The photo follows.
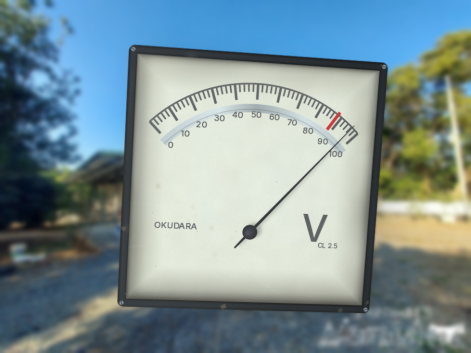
96V
